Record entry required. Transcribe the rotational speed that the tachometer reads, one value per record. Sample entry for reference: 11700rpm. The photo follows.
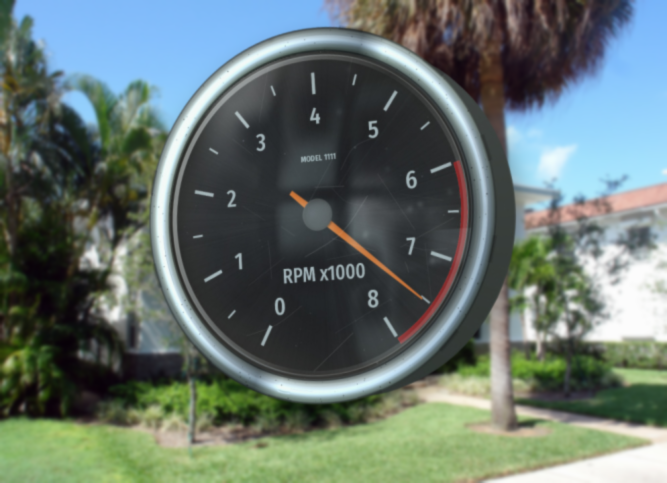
7500rpm
